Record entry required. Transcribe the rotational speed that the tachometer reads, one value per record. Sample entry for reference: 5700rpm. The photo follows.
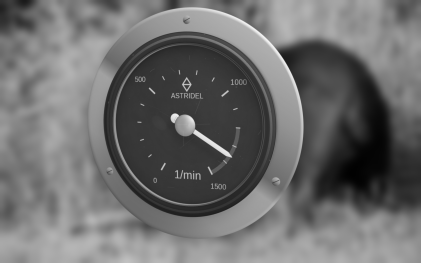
1350rpm
